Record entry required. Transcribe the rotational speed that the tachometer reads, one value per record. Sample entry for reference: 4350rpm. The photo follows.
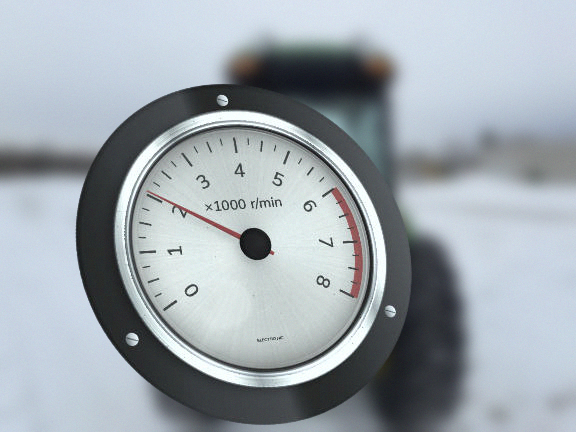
2000rpm
